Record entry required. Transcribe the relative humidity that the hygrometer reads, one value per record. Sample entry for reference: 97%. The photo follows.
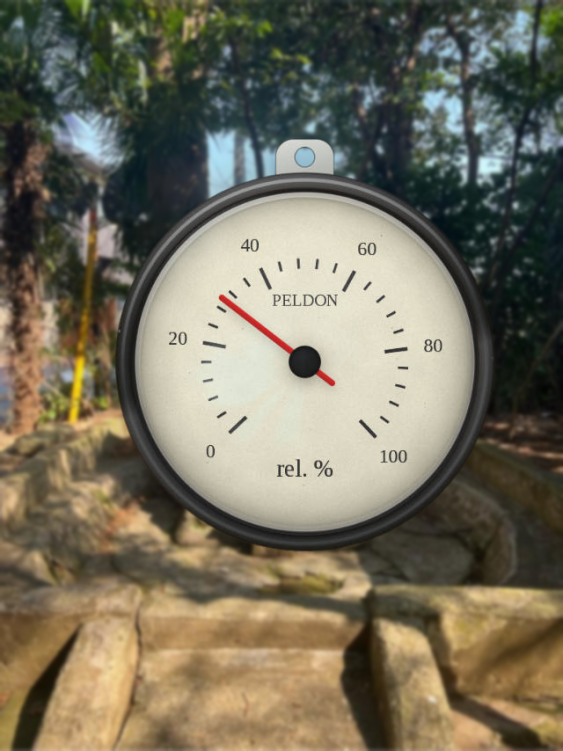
30%
